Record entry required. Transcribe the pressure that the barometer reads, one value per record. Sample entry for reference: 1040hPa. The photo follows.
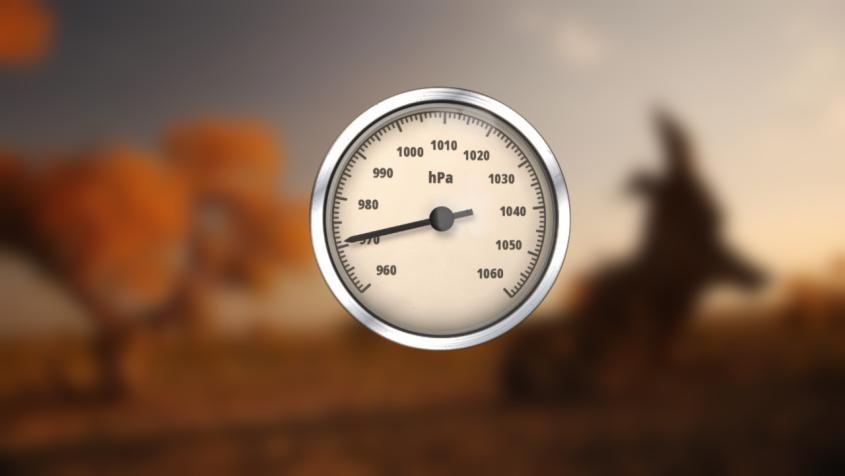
971hPa
